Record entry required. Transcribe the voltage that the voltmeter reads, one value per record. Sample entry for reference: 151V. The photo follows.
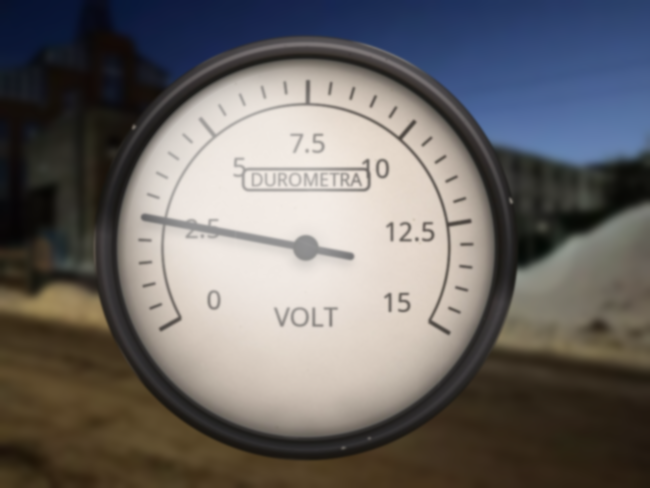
2.5V
